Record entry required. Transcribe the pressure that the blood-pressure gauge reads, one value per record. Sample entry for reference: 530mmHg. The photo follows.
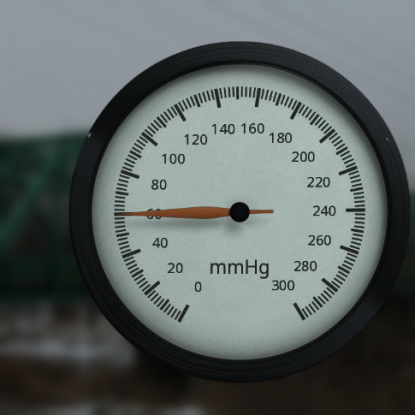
60mmHg
